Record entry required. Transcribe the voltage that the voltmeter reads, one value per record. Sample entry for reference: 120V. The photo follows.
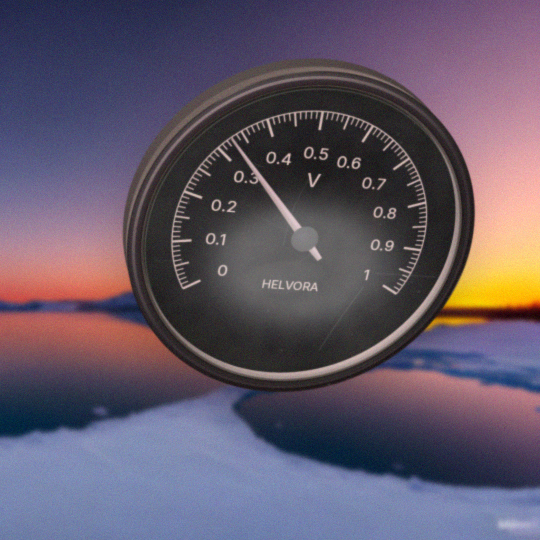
0.33V
